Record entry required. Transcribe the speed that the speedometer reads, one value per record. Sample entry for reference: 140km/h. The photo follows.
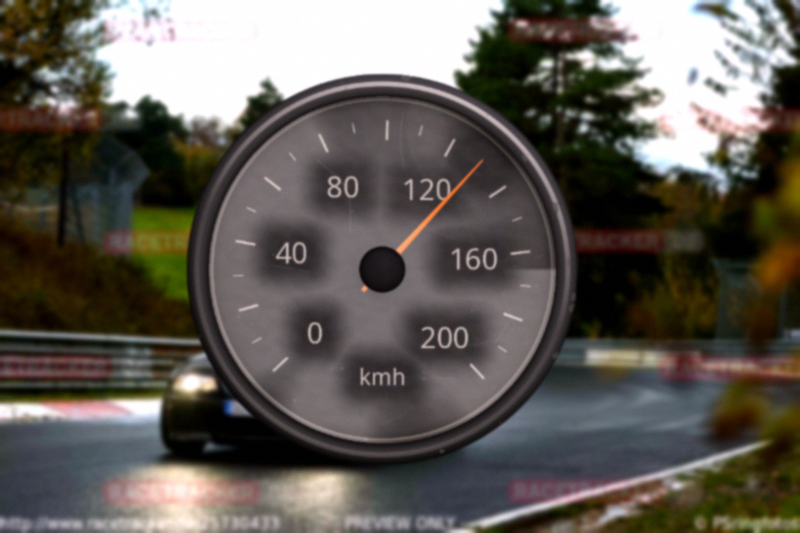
130km/h
